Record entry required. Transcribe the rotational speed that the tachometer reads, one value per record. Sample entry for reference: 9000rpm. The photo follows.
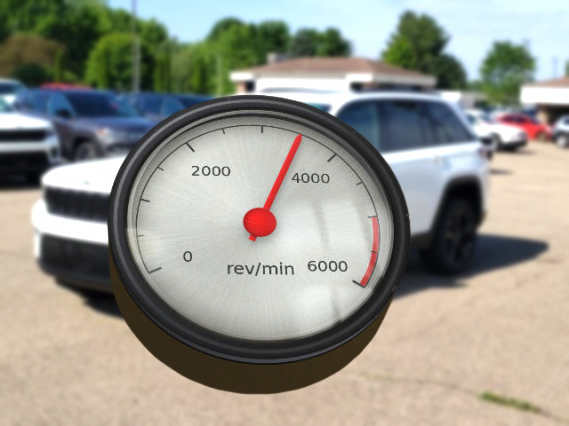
3500rpm
